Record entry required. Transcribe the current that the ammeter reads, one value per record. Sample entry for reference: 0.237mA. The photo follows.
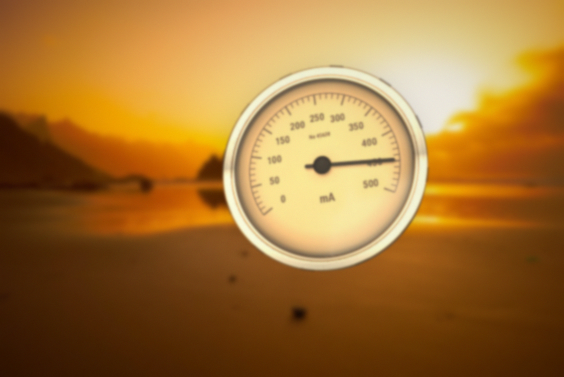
450mA
